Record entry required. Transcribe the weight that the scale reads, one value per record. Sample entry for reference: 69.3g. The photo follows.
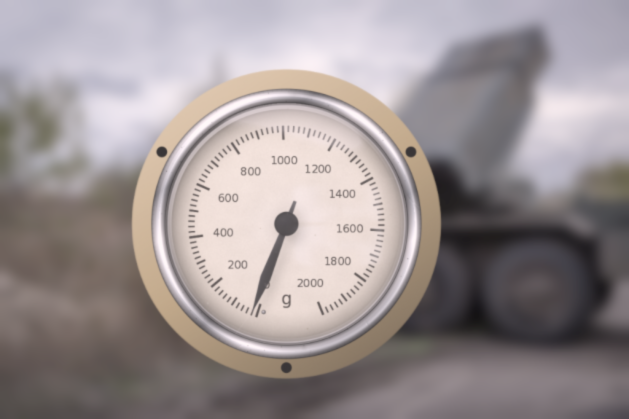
20g
